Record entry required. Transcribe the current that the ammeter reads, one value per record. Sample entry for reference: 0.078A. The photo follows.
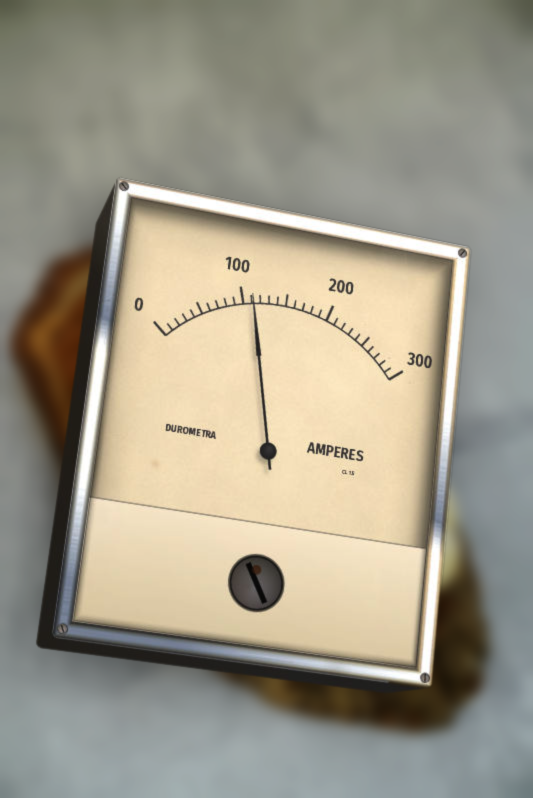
110A
